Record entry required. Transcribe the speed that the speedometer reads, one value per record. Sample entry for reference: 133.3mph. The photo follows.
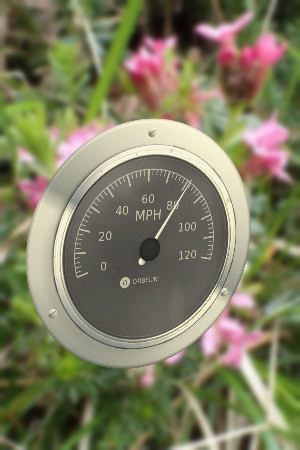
80mph
